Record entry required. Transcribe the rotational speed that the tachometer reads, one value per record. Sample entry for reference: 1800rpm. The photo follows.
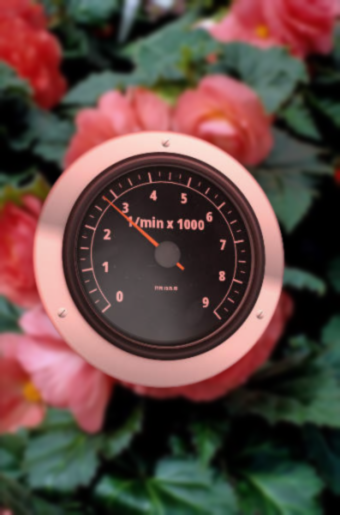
2750rpm
